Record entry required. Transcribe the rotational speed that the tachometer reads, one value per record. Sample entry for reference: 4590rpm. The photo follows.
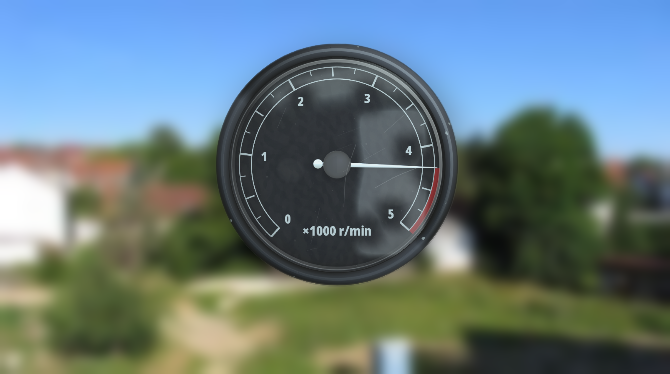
4250rpm
